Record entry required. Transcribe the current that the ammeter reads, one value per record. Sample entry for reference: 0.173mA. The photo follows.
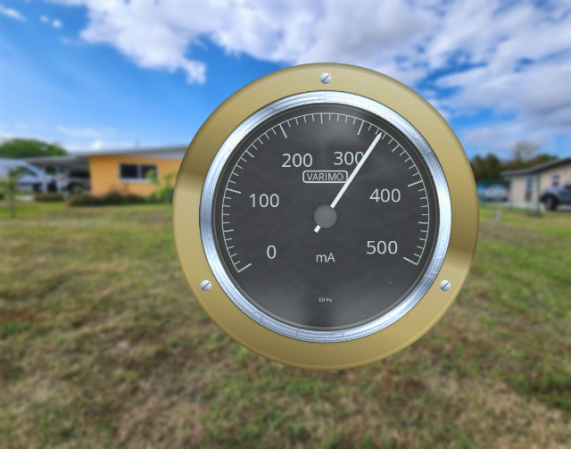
325mA
